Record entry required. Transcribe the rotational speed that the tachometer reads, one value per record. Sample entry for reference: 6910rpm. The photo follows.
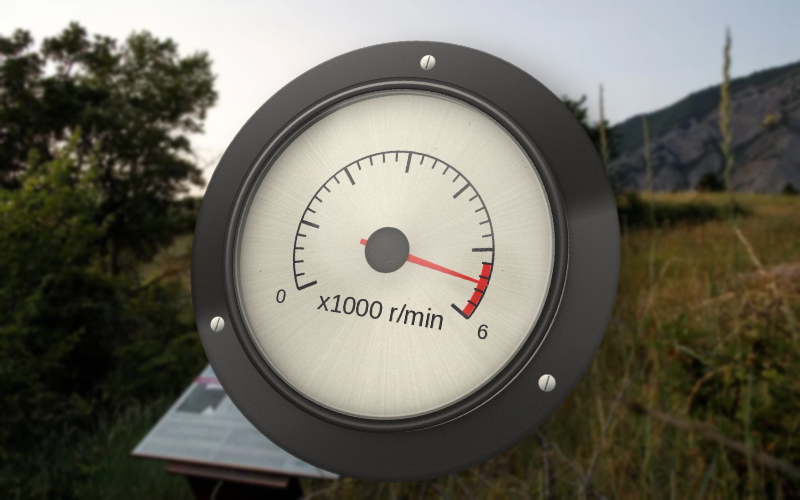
5500rpm
